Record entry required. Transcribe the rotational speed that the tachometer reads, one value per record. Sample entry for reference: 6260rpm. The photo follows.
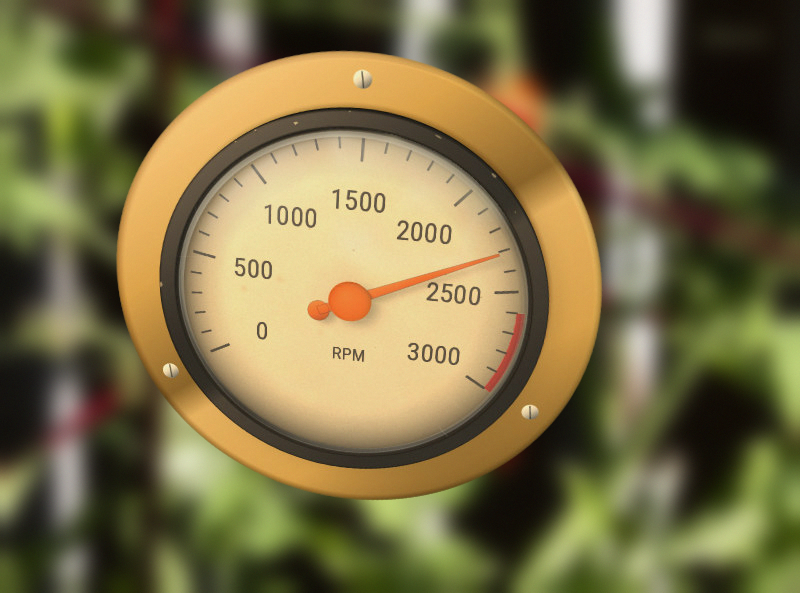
2300rpm
